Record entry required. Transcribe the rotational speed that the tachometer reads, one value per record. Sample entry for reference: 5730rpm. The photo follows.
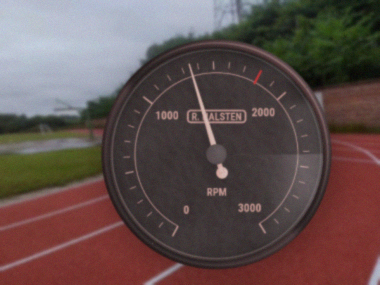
1350rpm
